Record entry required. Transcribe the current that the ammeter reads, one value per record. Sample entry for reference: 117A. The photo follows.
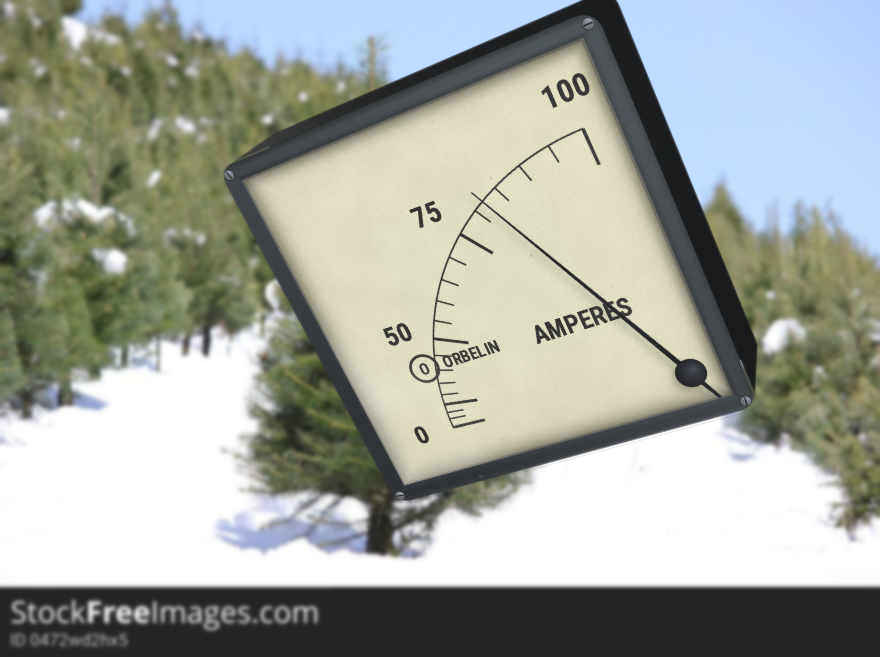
82.5A
